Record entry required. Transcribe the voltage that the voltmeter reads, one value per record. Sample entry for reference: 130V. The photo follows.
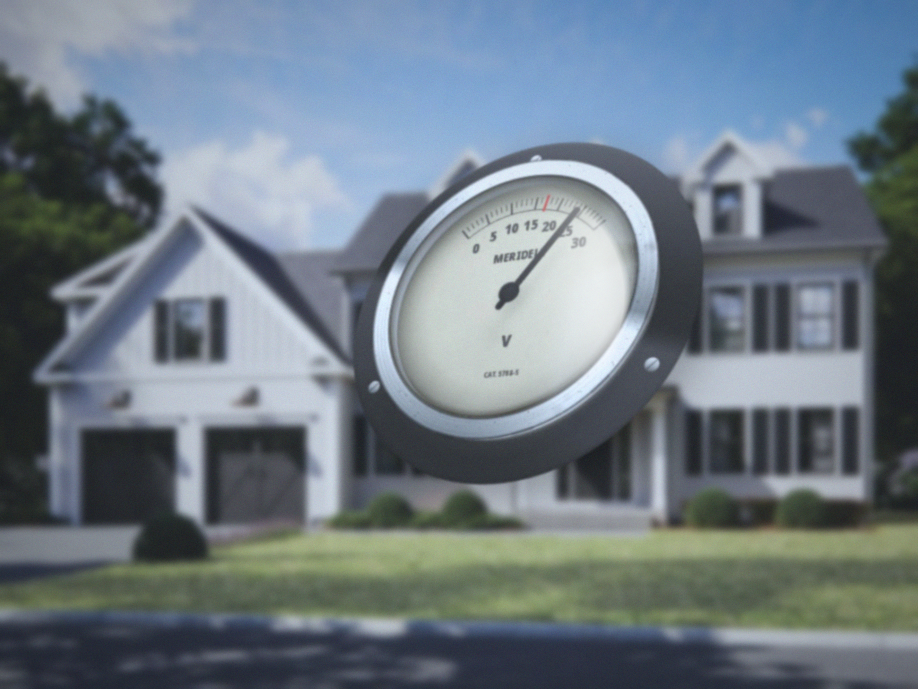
25V
